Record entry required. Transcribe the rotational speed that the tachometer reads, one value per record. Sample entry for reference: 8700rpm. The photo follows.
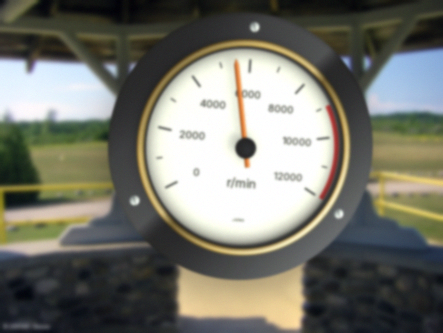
5500rpm
